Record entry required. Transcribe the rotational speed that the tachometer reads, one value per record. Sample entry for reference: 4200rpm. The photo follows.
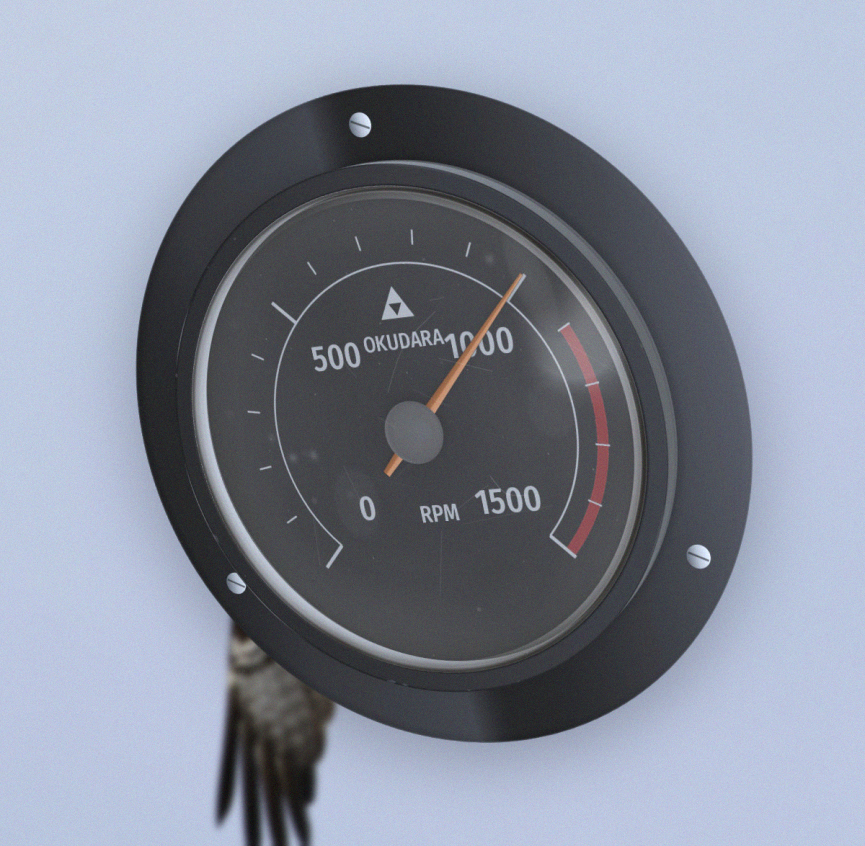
1000rpm
